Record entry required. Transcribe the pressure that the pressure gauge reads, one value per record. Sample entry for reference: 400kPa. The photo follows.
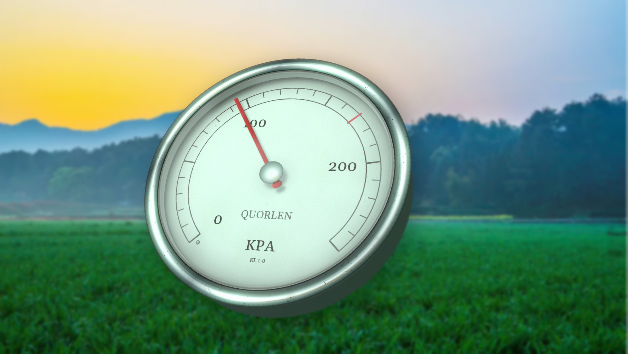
95kPa
